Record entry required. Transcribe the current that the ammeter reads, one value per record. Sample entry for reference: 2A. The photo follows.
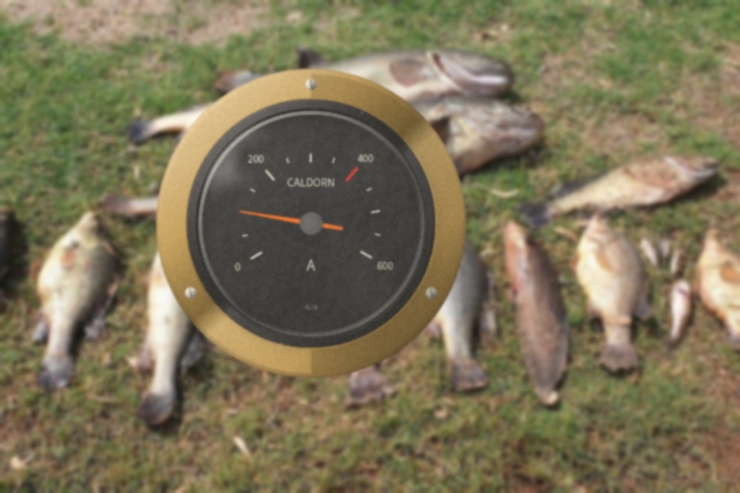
100A
